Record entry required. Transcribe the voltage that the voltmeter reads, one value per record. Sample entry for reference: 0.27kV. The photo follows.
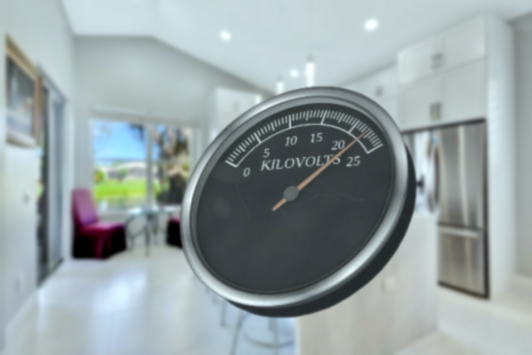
22.5kV
